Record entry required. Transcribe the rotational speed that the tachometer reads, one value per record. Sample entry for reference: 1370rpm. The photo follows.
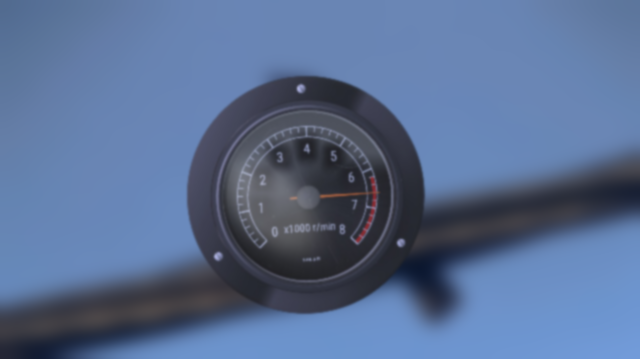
6600rpm
